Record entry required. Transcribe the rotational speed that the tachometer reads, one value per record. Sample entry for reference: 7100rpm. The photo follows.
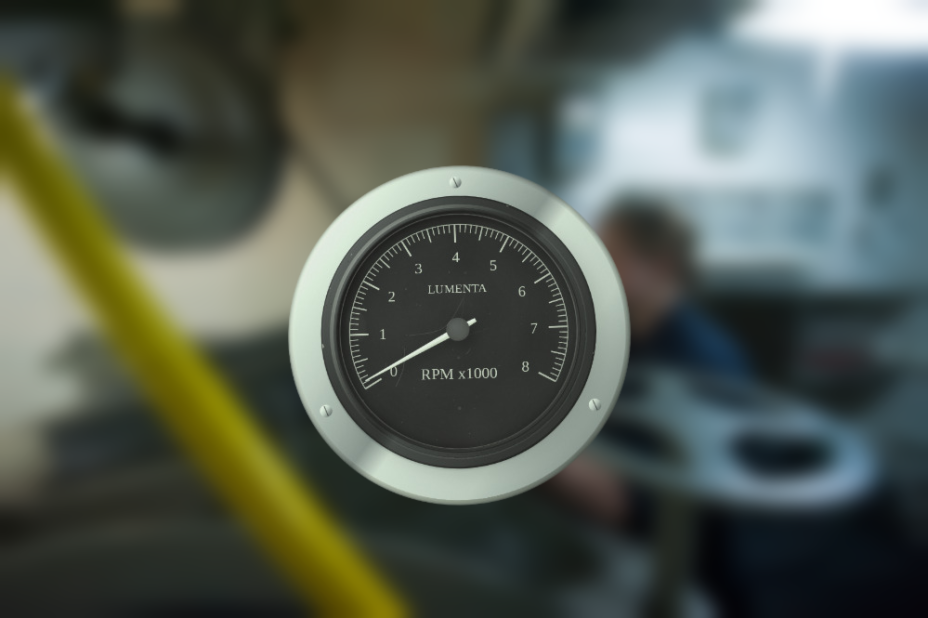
100rpm
